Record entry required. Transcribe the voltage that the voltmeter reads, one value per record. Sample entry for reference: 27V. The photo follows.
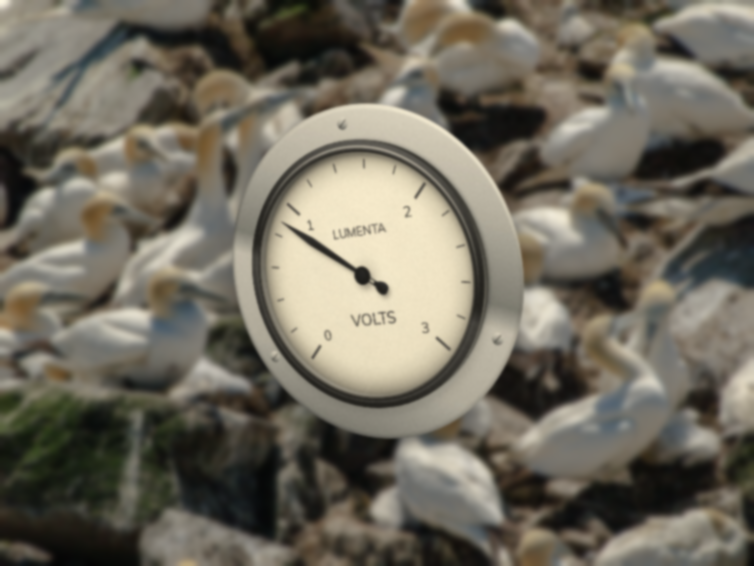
0.9V
